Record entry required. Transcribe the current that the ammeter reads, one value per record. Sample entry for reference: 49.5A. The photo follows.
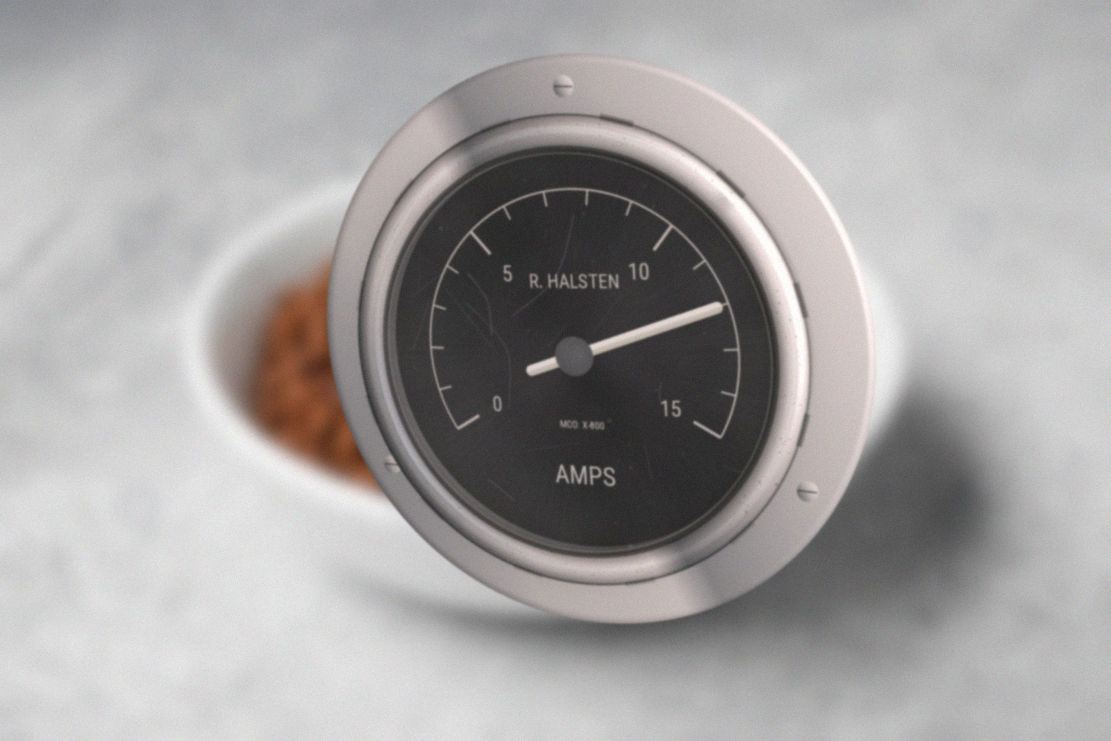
12A
